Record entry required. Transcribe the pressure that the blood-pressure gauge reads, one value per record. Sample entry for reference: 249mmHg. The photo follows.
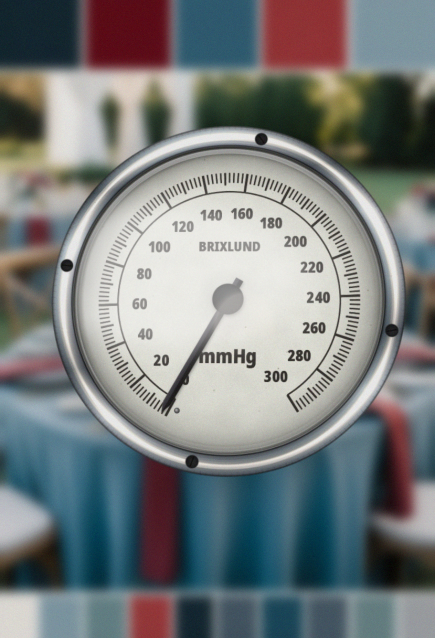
2mmHg
